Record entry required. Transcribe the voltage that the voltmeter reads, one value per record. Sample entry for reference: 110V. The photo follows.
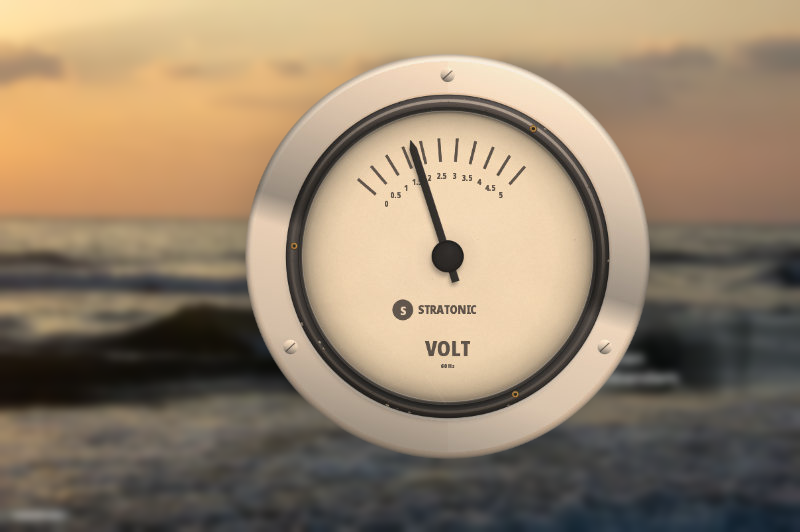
1.75V
